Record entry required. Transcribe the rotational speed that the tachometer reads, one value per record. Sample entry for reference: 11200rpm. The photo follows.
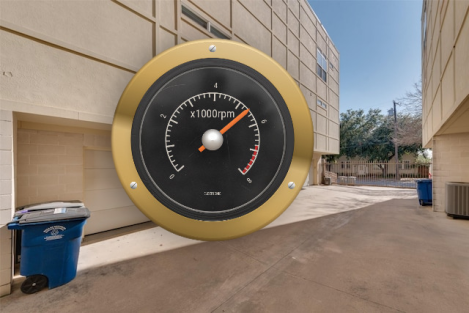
5400rpm
